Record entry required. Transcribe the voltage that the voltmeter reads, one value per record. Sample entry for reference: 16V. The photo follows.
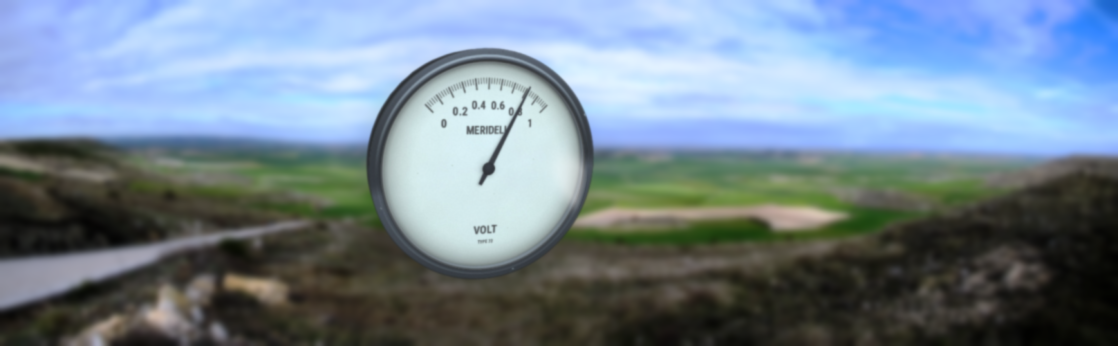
0.8V
